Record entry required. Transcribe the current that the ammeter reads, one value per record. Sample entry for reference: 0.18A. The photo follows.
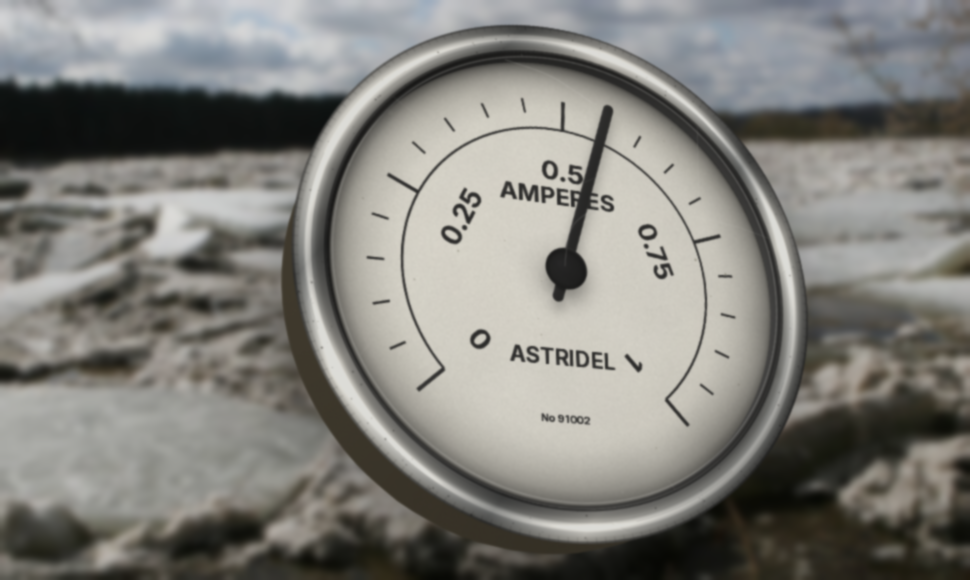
0.55A
